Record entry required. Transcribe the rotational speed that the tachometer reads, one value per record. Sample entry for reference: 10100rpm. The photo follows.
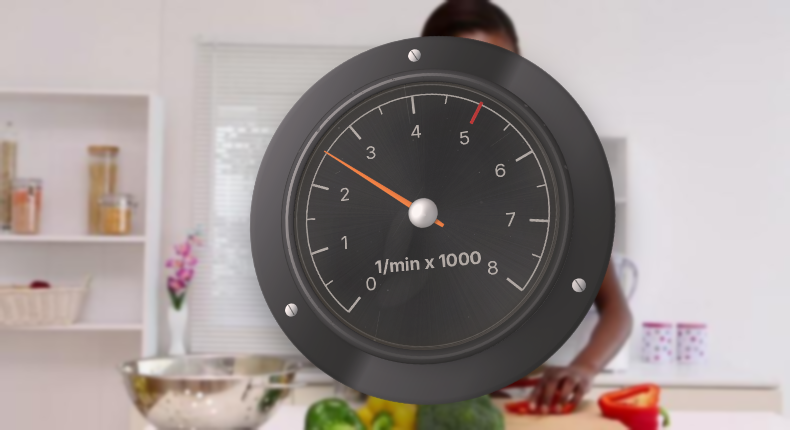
2500rpm
